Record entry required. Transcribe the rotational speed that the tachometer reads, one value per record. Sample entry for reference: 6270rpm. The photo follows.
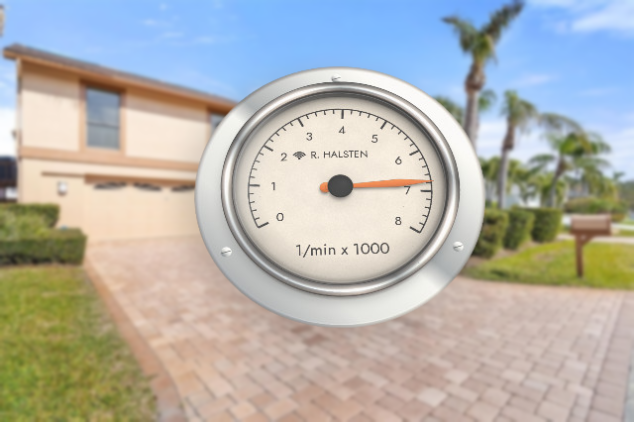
6800rpm
